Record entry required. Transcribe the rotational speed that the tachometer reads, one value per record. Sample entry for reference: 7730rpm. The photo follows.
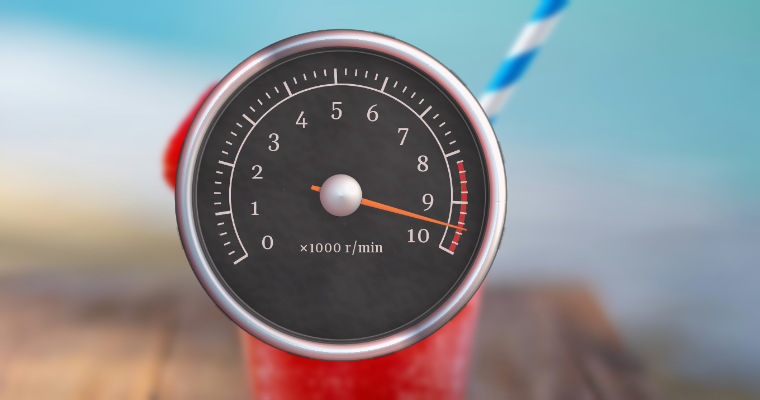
9500rpm
